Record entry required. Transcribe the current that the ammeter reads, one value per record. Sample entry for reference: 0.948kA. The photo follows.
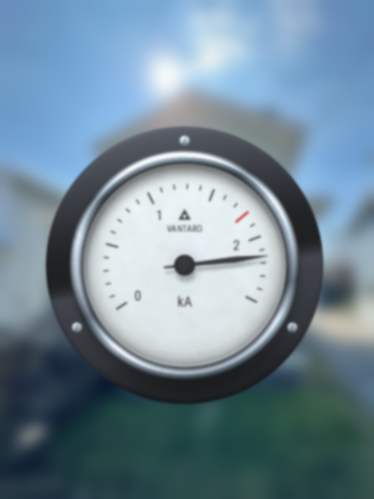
2.15kA
